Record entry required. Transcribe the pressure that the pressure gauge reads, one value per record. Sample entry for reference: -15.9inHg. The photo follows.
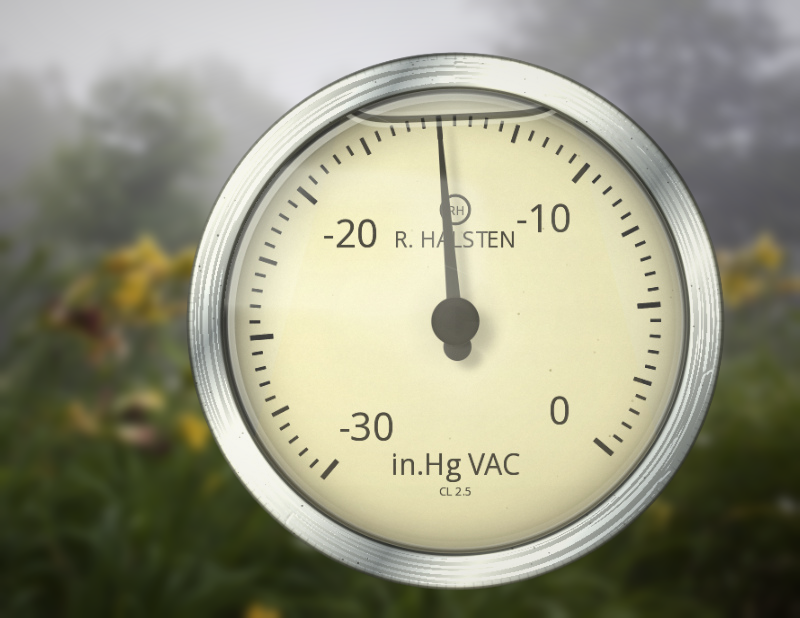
-15inHg
